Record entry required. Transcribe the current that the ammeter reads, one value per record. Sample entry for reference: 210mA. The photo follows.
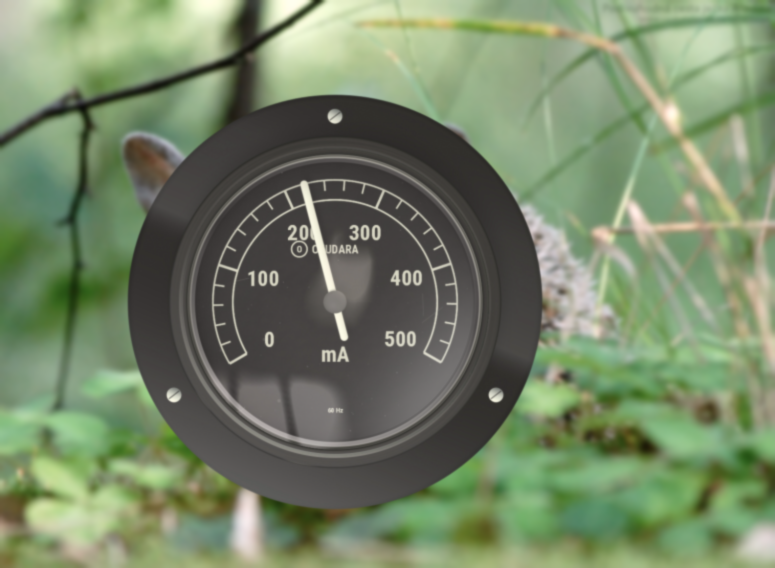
220mA
